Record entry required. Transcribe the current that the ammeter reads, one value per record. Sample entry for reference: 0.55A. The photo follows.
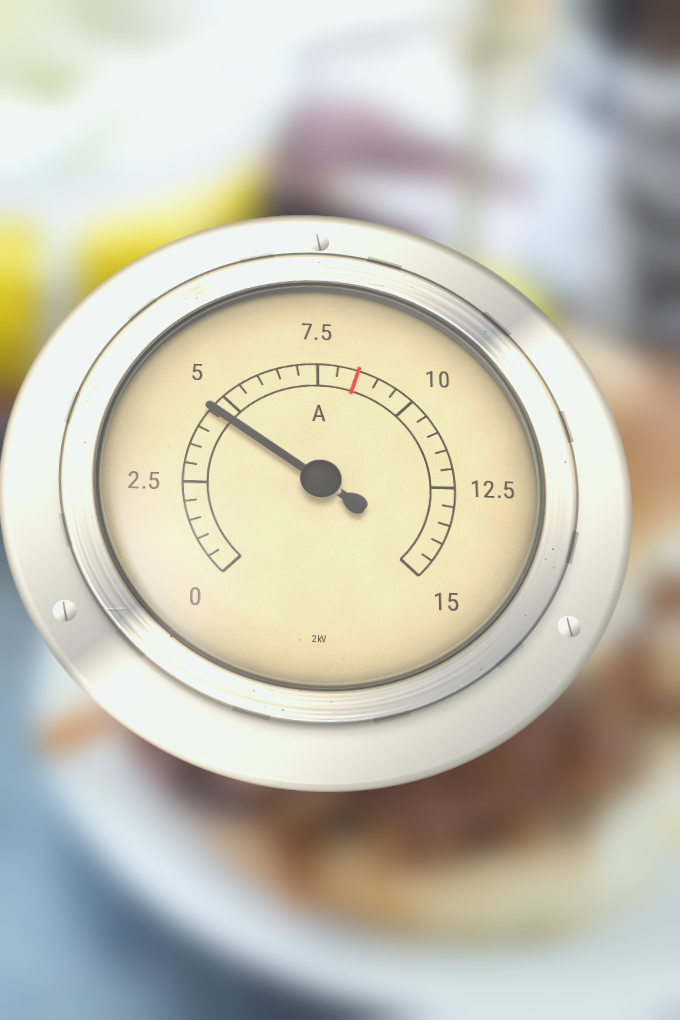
4.5A
